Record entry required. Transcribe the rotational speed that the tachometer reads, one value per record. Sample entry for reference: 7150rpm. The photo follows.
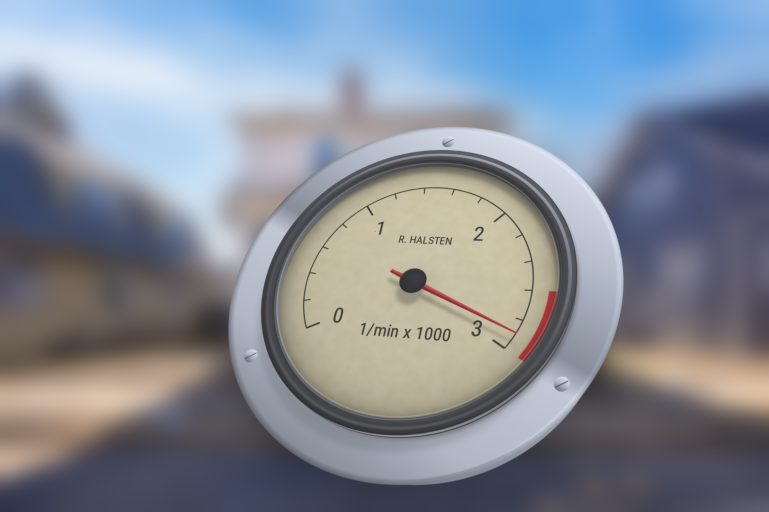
2900rpm
